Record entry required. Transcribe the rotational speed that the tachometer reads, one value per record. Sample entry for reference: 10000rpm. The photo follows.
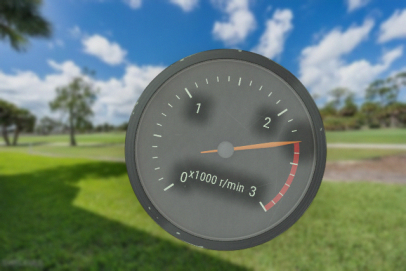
2300rpm
